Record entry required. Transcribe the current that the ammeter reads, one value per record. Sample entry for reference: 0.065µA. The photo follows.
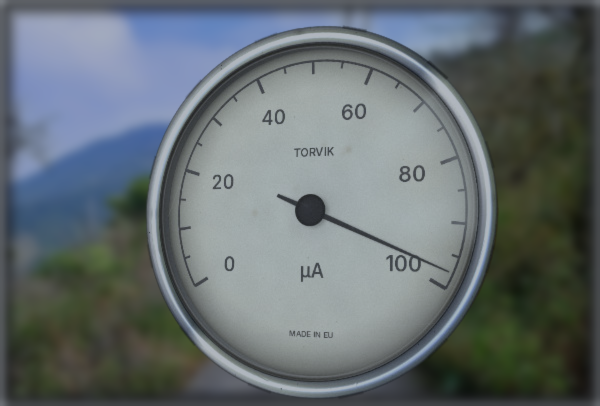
97.5µA
